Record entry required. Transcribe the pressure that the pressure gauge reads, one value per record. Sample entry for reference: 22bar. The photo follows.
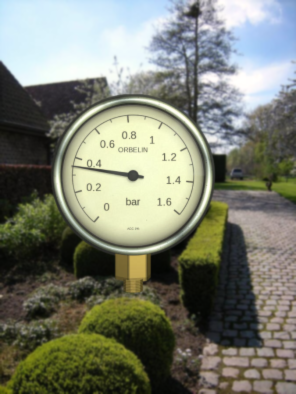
0.35bar
